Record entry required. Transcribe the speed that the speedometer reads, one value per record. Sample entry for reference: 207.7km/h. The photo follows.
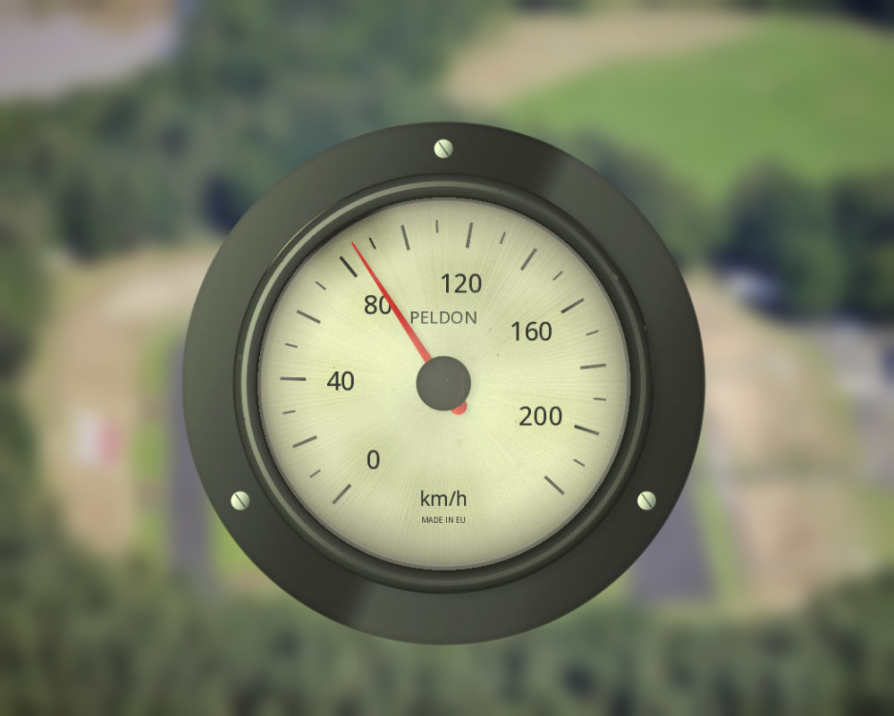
85km/h
